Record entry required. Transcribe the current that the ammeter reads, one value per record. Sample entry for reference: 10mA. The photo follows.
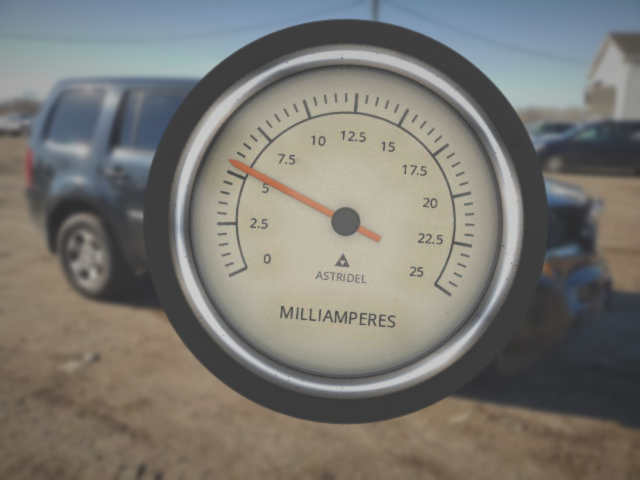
5.5mA
